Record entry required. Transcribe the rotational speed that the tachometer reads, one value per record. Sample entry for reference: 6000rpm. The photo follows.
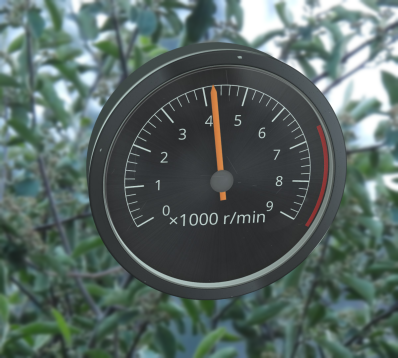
4200rpm
